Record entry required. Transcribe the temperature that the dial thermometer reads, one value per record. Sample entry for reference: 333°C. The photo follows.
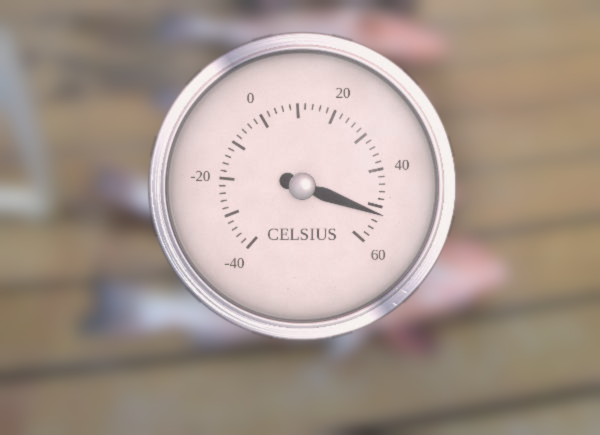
52°C
